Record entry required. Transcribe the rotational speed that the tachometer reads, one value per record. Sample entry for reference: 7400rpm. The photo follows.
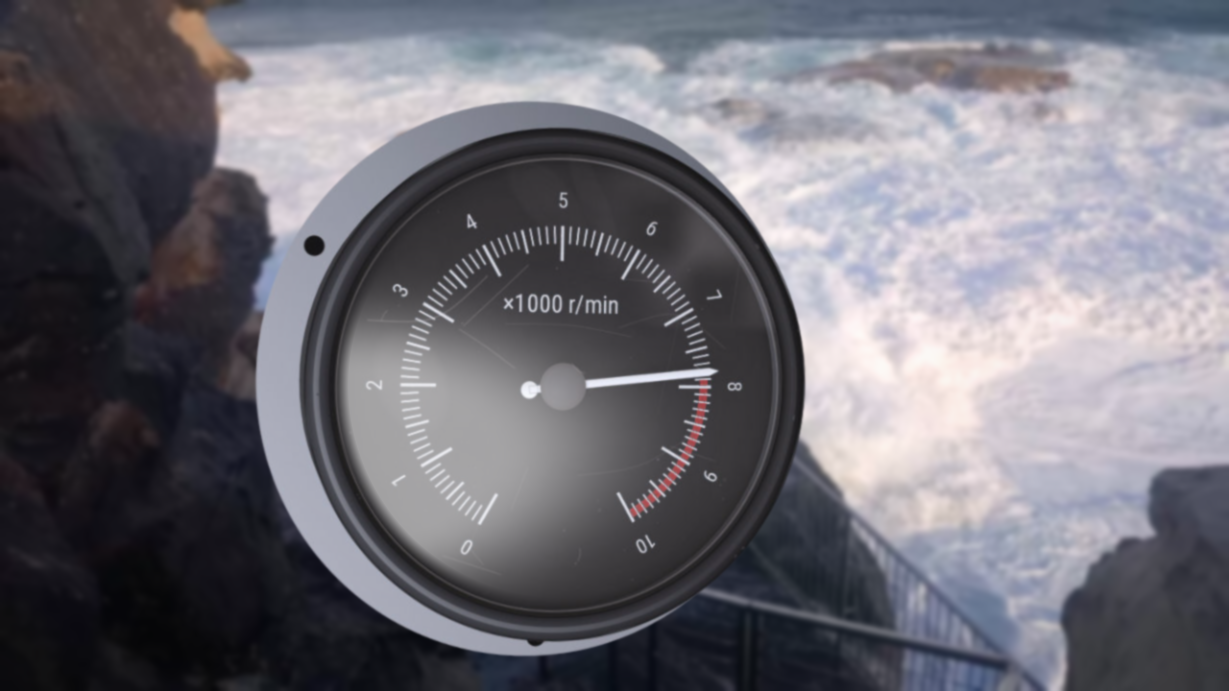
7800rpm
